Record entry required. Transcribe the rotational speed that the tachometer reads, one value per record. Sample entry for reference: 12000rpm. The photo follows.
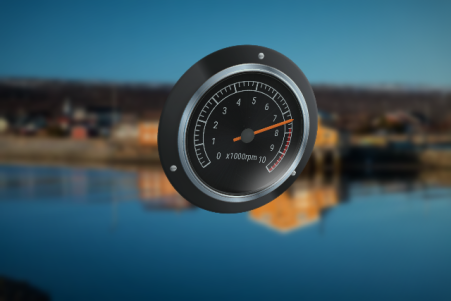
7400rpm
